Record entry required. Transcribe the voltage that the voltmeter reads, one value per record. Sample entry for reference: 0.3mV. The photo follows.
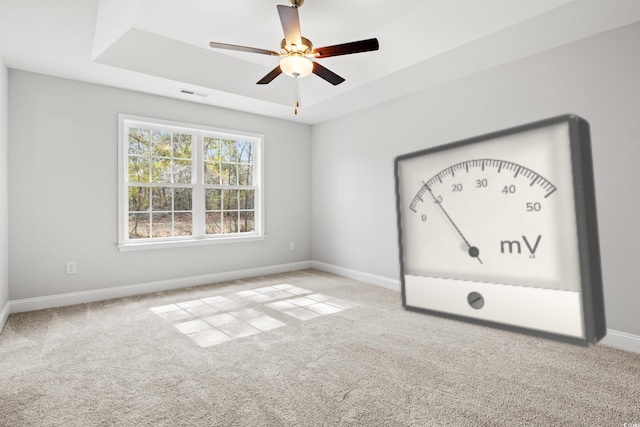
10mV
